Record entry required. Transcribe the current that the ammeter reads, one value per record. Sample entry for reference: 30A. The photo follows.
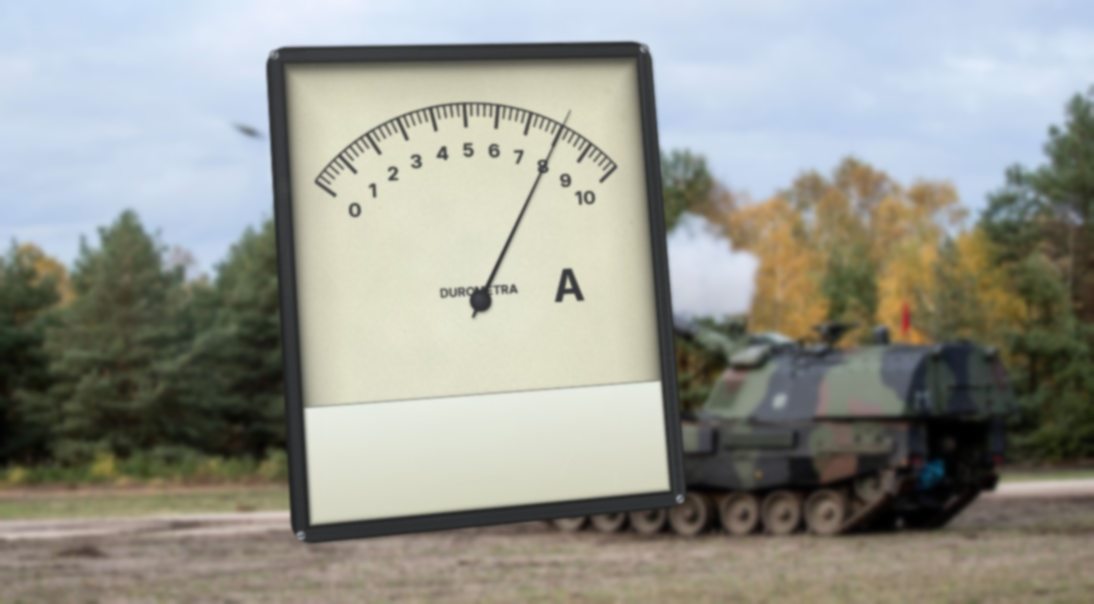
8A
